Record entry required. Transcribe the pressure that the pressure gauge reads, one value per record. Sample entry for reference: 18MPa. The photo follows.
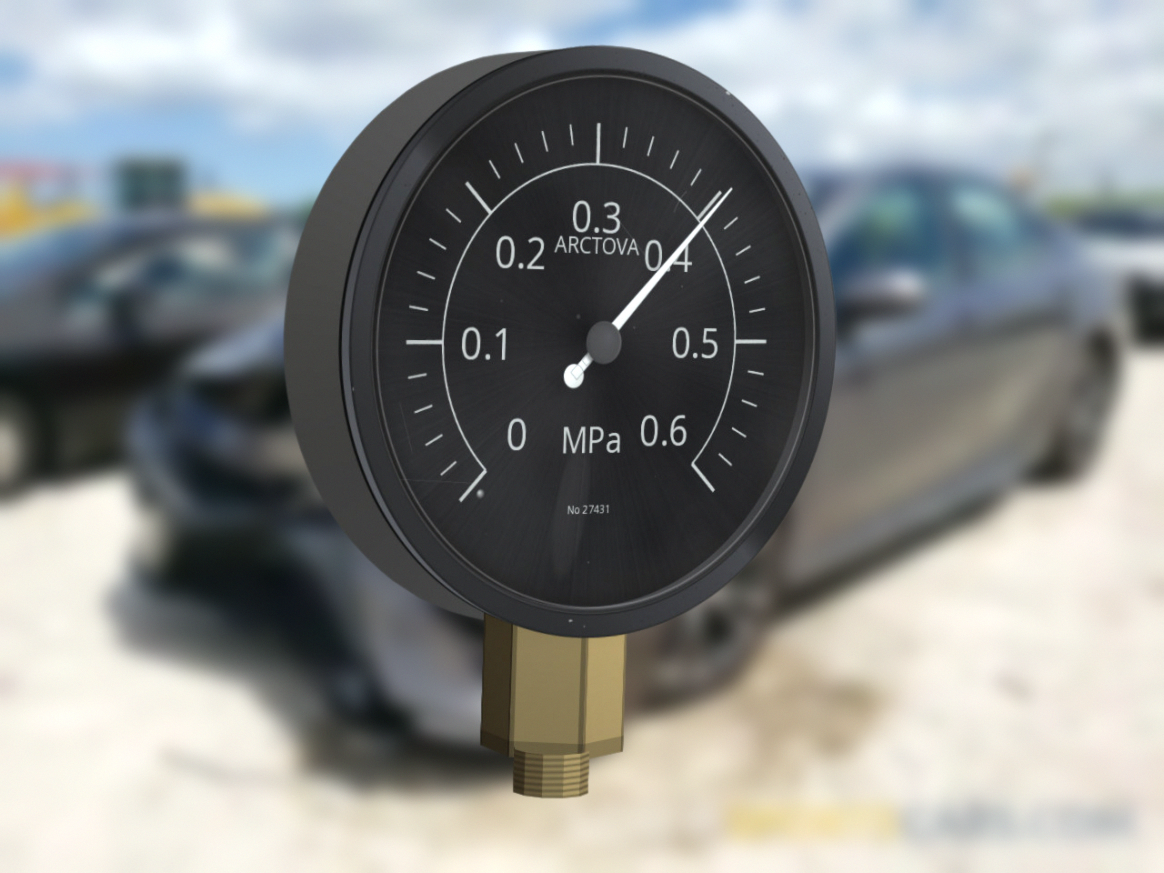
0.4MPa
